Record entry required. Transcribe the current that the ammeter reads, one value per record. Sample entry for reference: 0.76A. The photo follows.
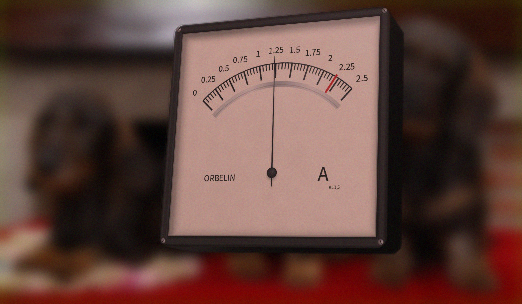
1.25A
